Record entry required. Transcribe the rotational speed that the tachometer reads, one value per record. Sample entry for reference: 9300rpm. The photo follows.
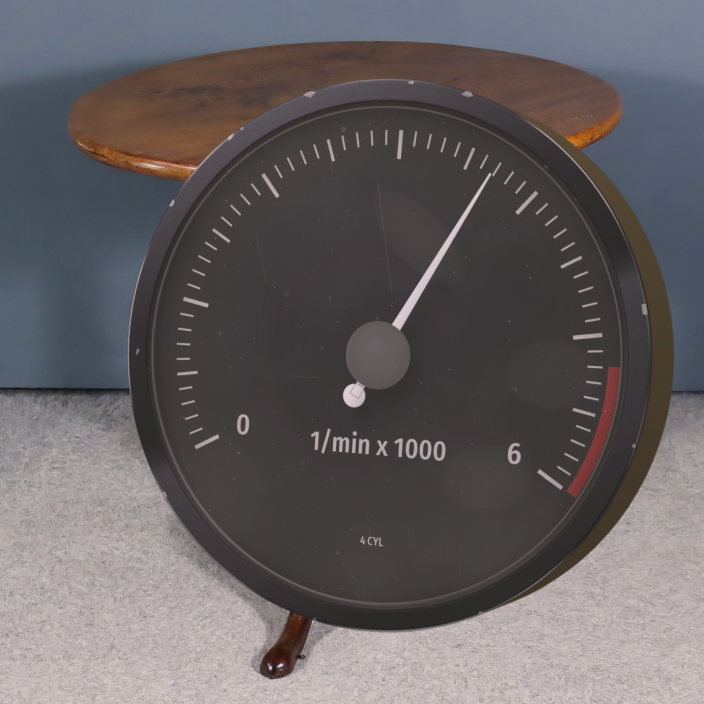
3700rpm
